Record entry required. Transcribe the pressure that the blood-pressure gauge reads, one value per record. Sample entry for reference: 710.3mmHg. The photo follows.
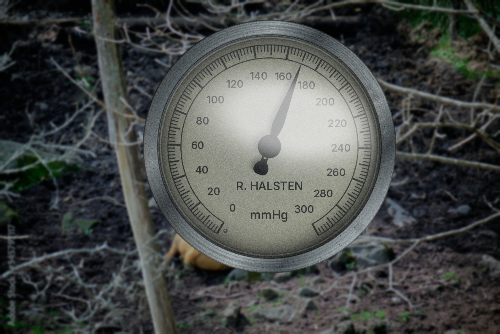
170mmHg
